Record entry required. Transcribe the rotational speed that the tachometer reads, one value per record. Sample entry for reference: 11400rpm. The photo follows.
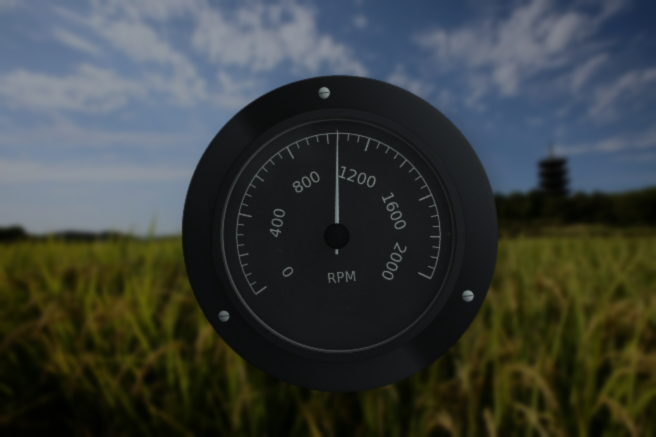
1050rpm
